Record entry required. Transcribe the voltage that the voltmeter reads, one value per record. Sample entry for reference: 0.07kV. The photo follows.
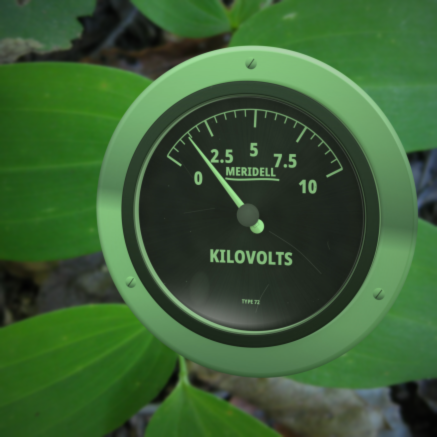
1.5kV
